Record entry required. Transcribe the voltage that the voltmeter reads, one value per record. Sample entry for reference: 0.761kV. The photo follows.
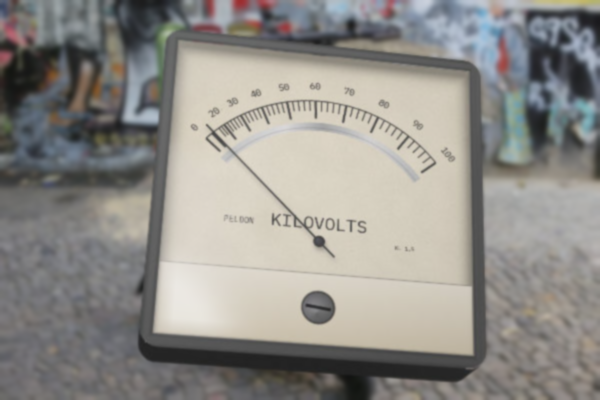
10kV
